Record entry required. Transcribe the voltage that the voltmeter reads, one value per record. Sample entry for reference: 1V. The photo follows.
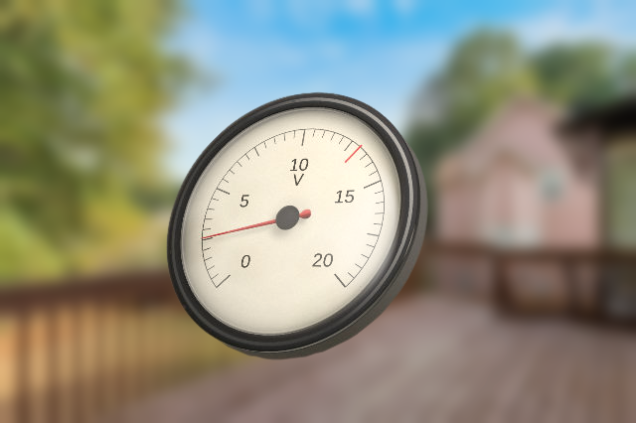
2.5V
